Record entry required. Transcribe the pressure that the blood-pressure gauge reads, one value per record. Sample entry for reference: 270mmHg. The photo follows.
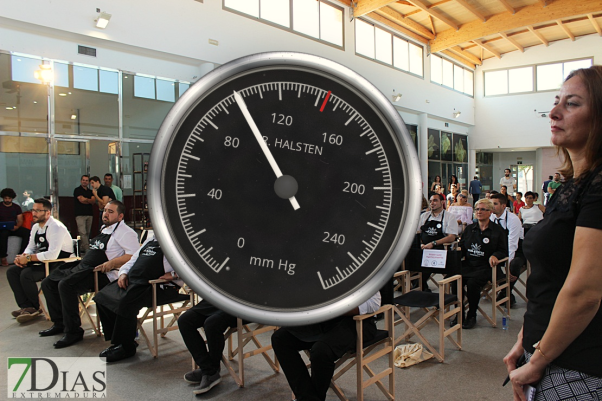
98mmHg
